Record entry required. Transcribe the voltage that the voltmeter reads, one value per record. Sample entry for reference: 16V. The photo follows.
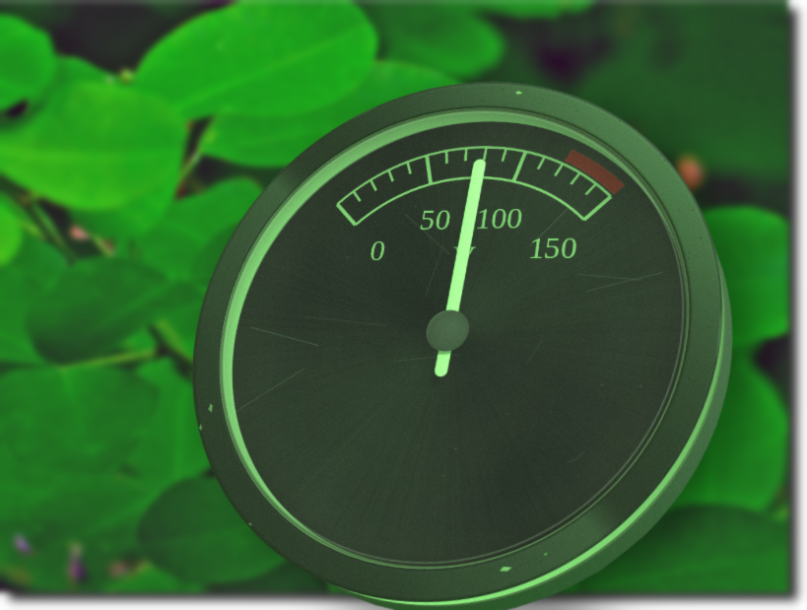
80V
